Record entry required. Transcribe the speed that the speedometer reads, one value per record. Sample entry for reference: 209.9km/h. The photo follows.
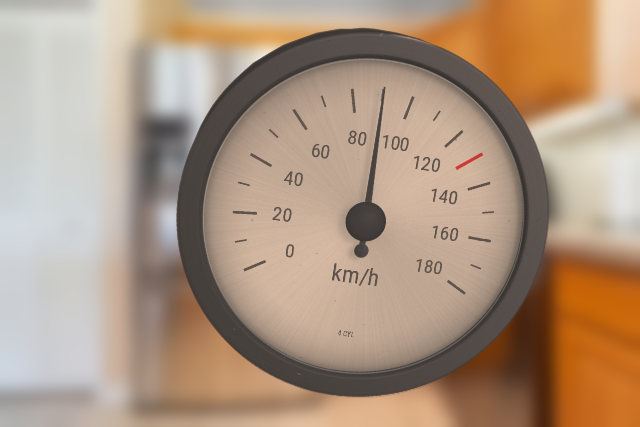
90km/h
